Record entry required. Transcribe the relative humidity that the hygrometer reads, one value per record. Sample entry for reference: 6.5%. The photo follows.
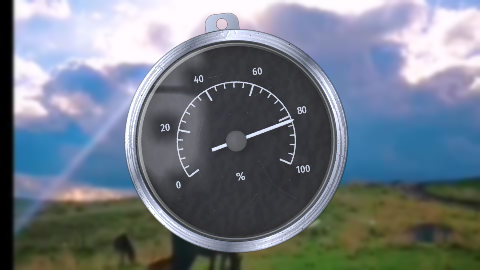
82%
